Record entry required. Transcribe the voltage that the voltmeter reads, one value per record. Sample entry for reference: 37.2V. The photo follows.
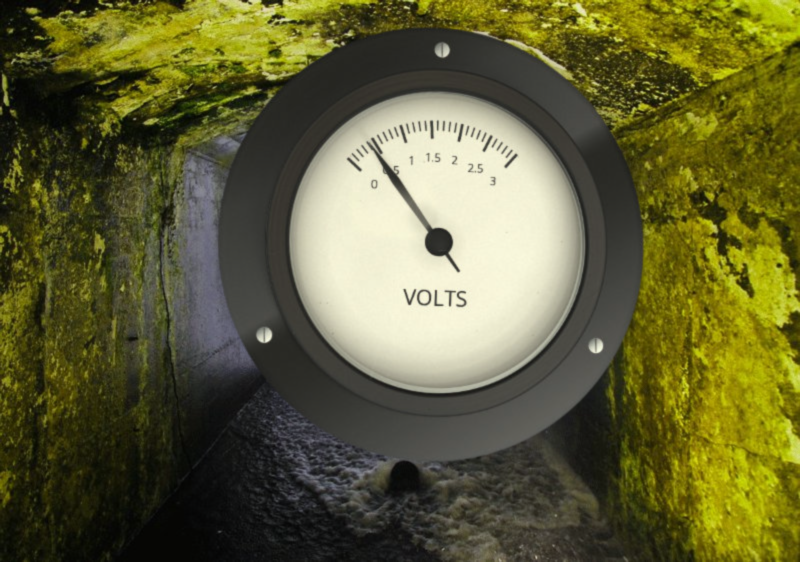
0.4V
